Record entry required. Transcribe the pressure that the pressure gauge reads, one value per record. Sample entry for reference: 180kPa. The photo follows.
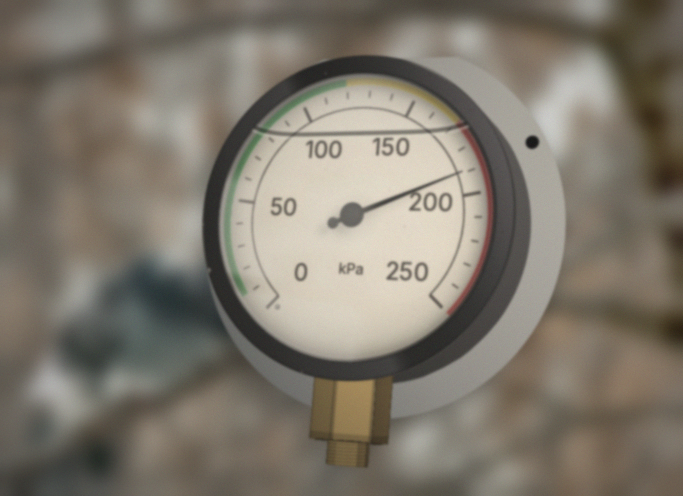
190kPa
